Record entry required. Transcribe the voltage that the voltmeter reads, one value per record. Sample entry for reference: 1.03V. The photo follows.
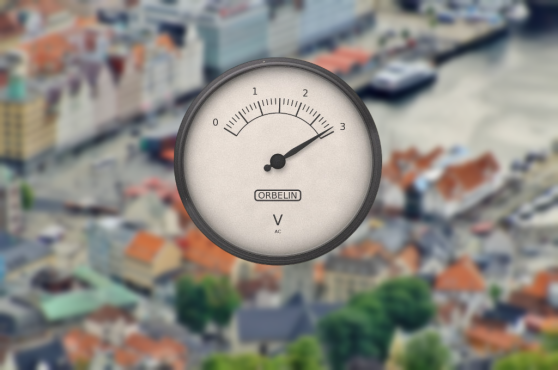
2.9V
